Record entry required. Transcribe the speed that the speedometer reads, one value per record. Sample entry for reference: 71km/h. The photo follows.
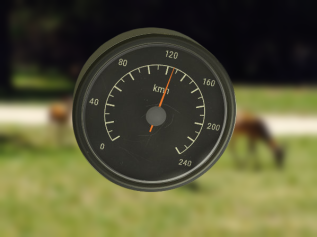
125km/h
